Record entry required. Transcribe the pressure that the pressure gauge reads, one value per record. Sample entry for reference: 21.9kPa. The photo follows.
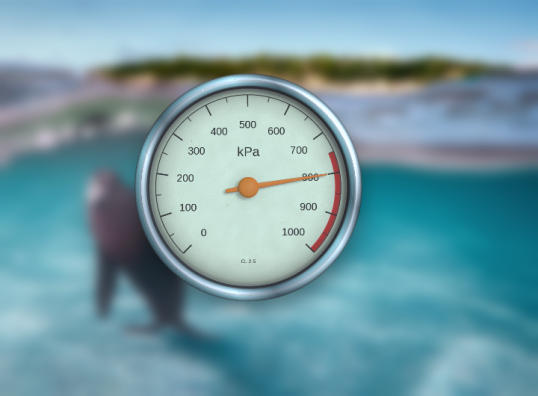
800kPa
